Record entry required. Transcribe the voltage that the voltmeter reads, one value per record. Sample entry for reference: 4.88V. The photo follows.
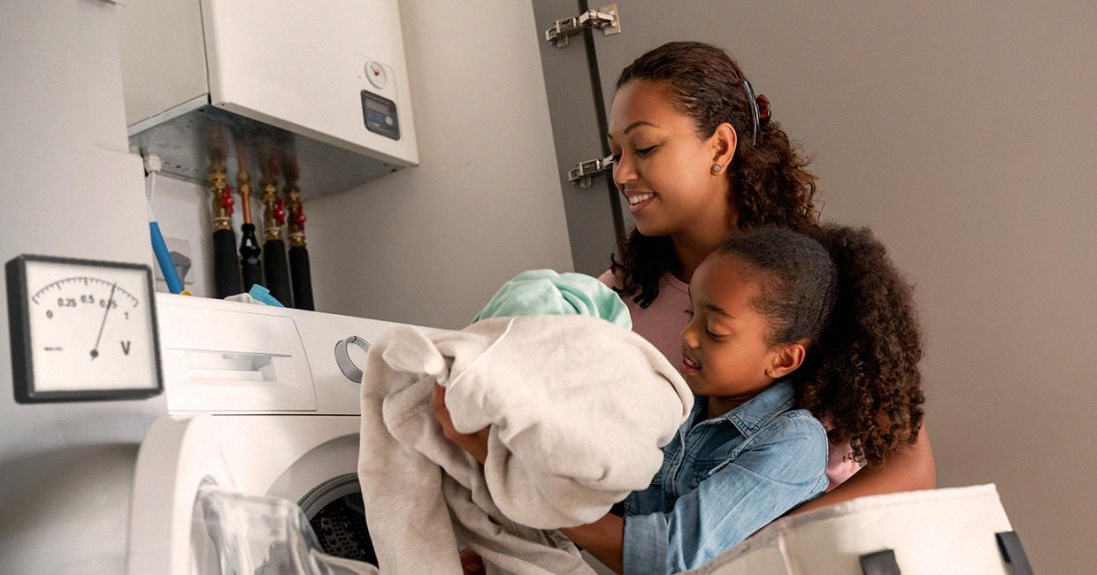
0.75V
